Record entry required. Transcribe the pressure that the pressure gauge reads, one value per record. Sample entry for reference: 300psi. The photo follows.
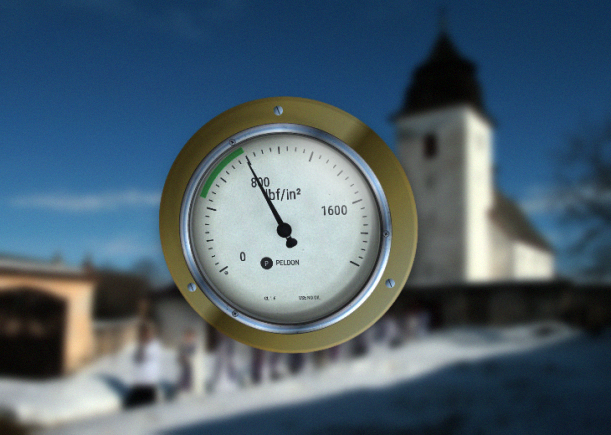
800psi
